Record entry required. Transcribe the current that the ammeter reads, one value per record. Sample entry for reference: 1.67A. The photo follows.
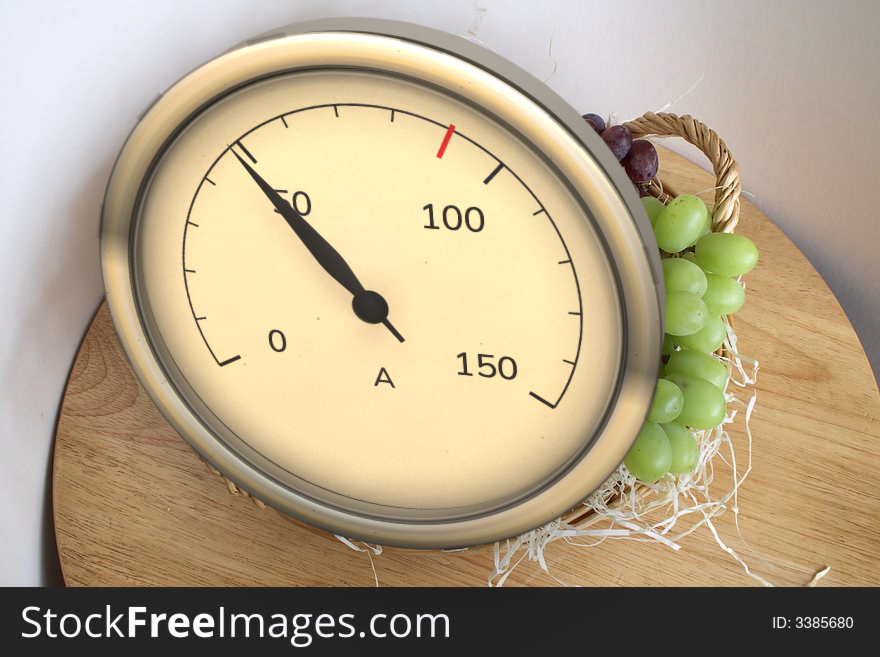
50A
